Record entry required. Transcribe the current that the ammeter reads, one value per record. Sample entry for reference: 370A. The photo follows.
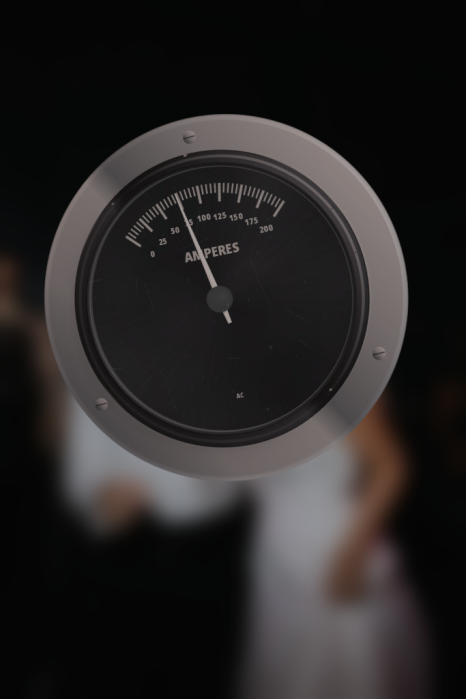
75A
